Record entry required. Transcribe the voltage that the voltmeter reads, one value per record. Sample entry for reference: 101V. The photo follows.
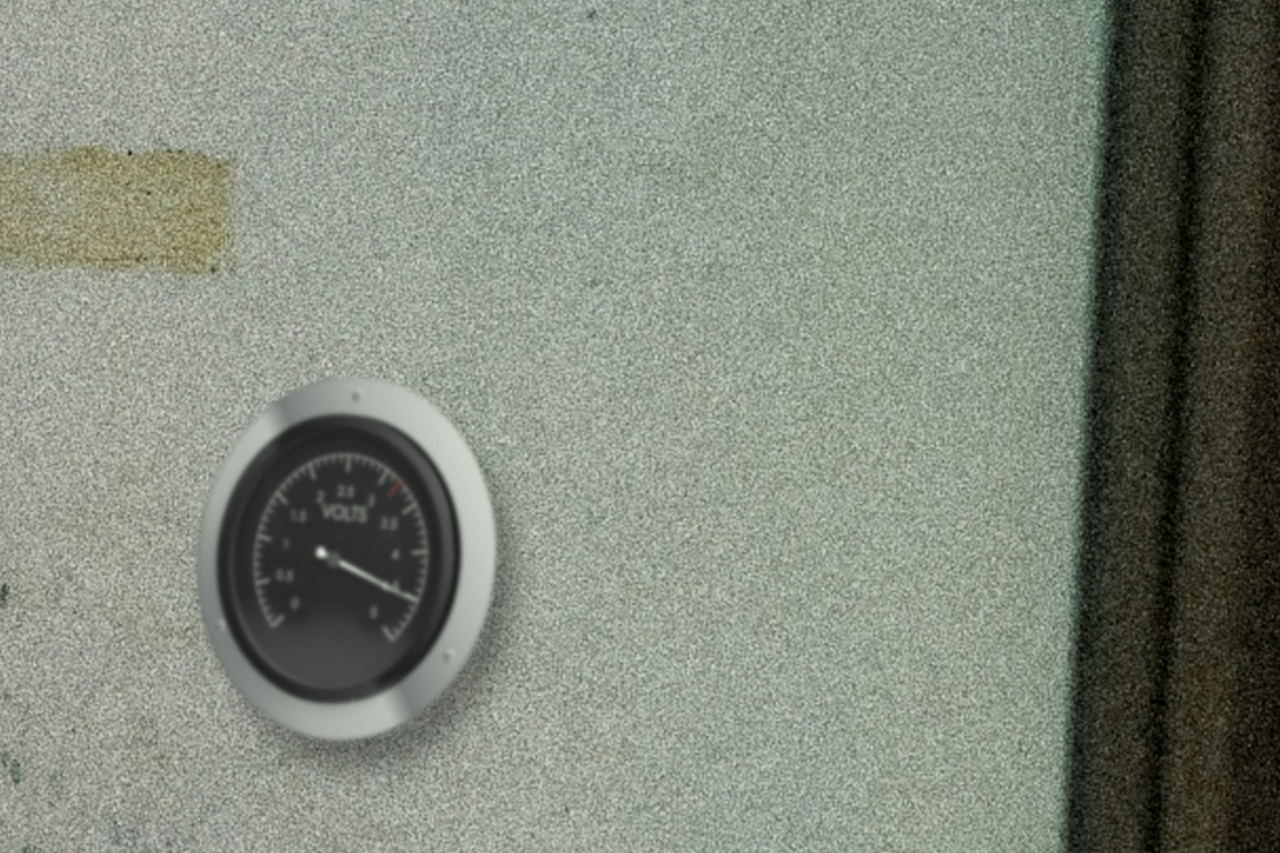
4.5V
